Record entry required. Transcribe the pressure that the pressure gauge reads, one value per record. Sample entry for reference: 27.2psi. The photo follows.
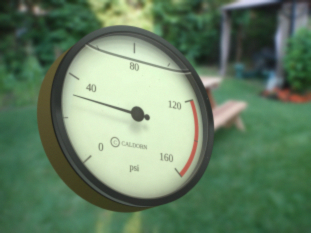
30psi
